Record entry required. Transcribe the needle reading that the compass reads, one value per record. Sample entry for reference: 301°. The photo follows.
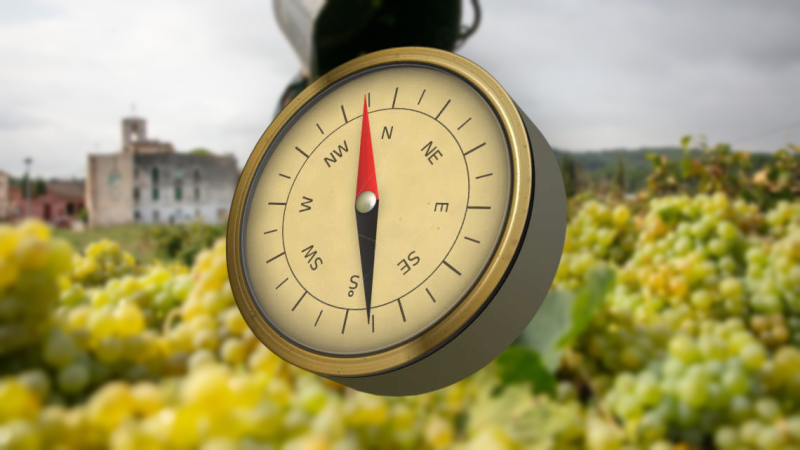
345°
